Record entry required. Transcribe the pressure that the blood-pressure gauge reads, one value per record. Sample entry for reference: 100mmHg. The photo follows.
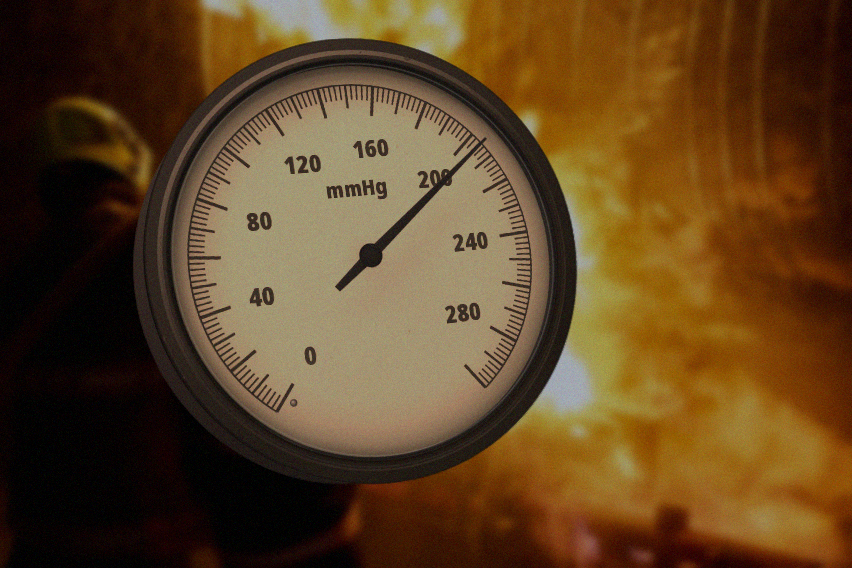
204mmHg
